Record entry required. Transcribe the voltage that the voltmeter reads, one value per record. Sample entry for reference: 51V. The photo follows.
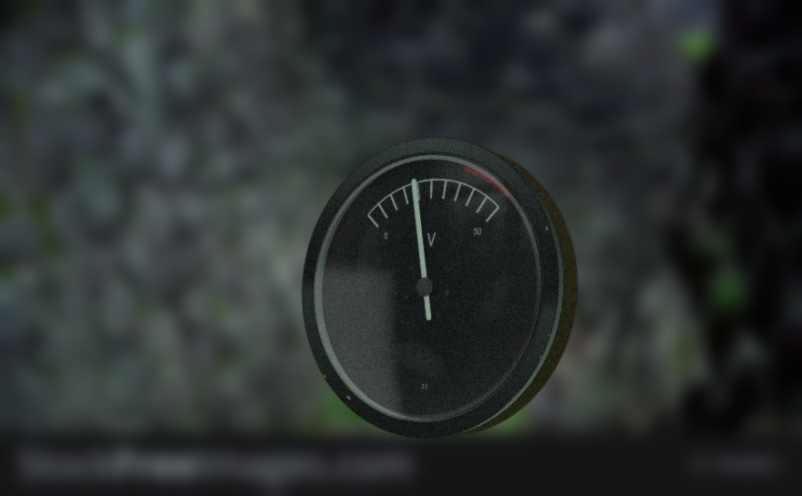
20V
